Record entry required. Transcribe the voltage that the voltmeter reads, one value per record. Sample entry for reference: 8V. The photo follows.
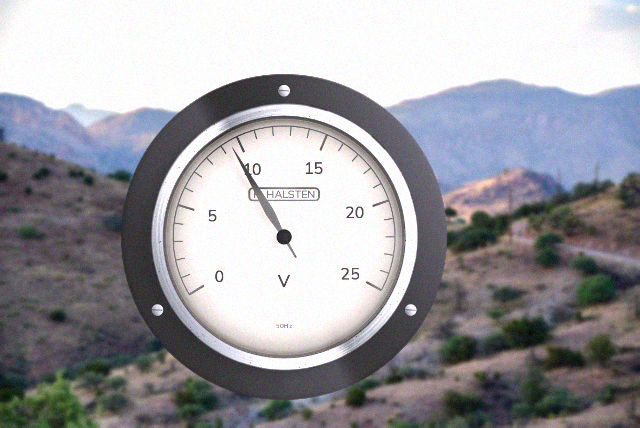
9.5V
